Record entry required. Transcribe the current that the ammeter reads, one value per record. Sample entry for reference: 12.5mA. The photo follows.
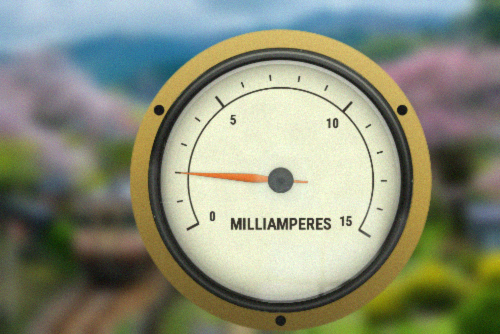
2mA
